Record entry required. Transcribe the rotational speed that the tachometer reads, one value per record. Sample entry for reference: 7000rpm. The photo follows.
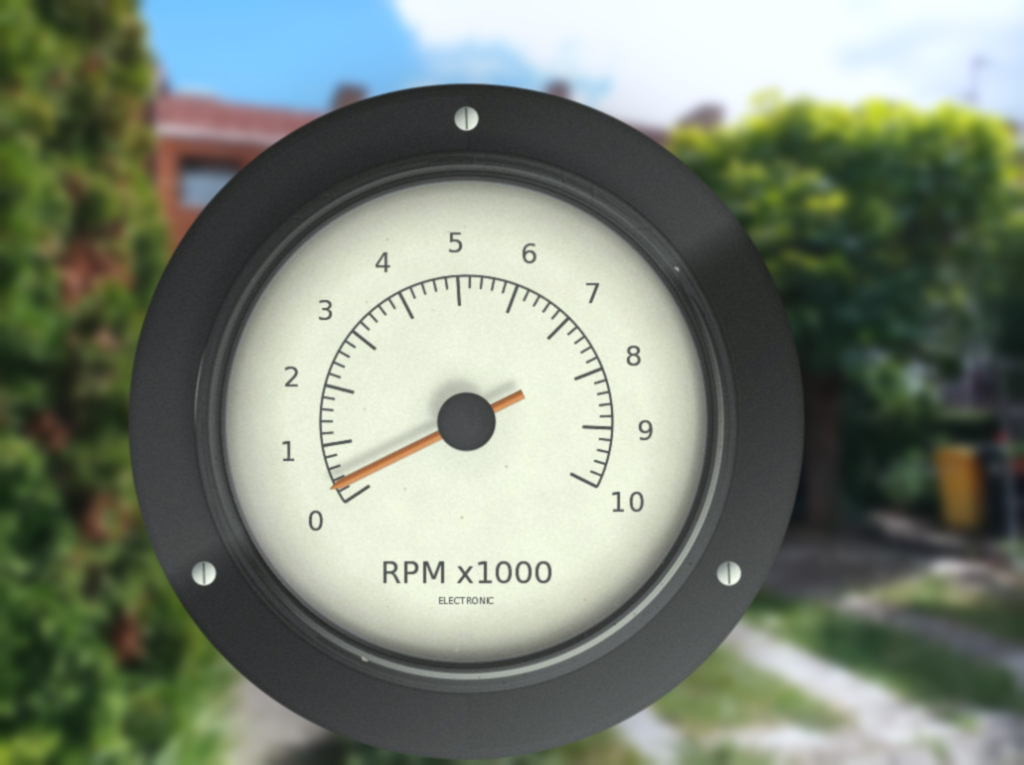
300rpm
